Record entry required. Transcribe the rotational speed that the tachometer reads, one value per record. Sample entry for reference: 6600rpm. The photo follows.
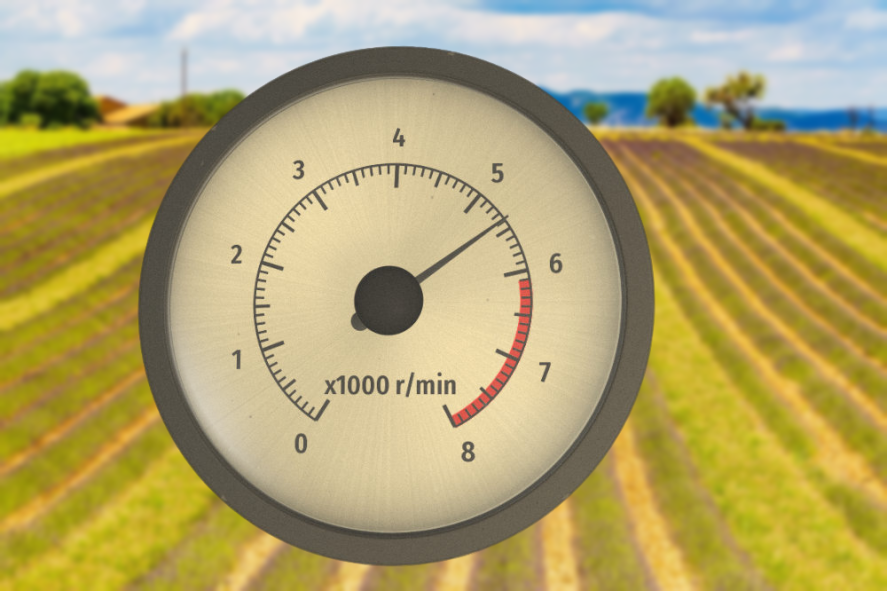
5400rpm
